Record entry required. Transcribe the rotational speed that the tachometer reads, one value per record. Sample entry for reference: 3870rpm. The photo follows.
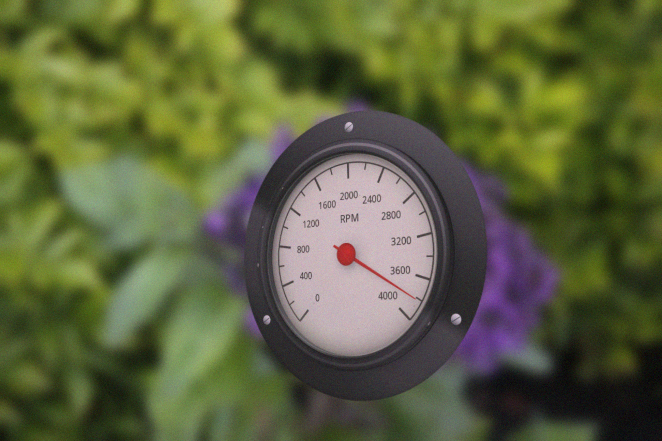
3800rpm
